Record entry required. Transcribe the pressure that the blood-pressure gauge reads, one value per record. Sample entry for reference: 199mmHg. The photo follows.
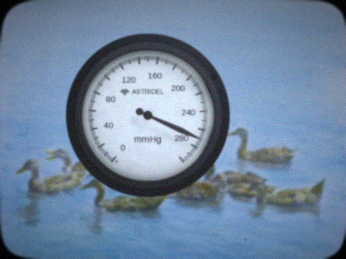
270mmHg
